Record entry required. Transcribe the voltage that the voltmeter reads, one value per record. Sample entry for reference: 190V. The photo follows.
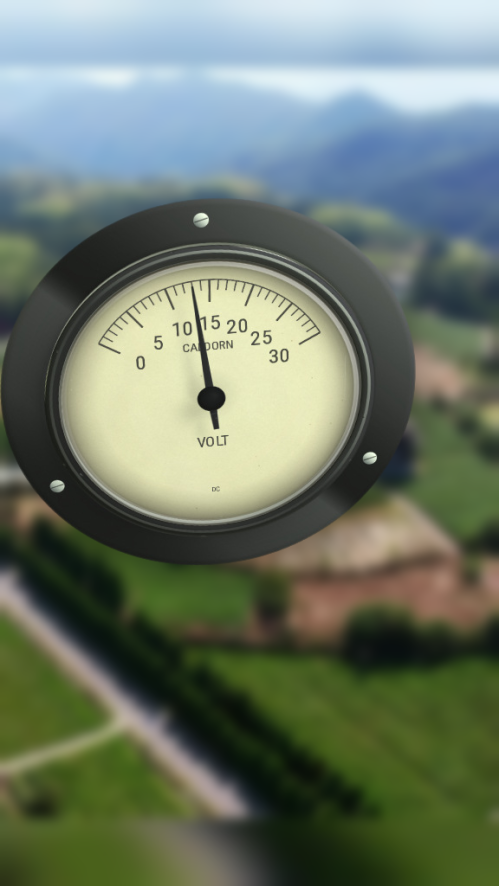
13V
